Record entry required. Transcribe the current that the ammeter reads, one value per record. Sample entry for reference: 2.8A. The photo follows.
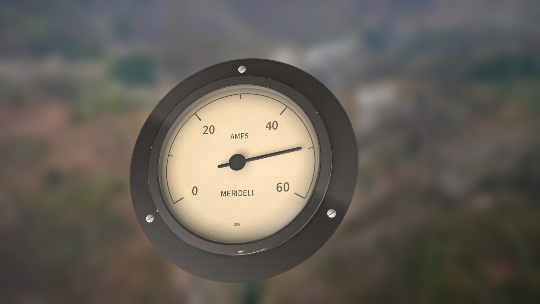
50A
